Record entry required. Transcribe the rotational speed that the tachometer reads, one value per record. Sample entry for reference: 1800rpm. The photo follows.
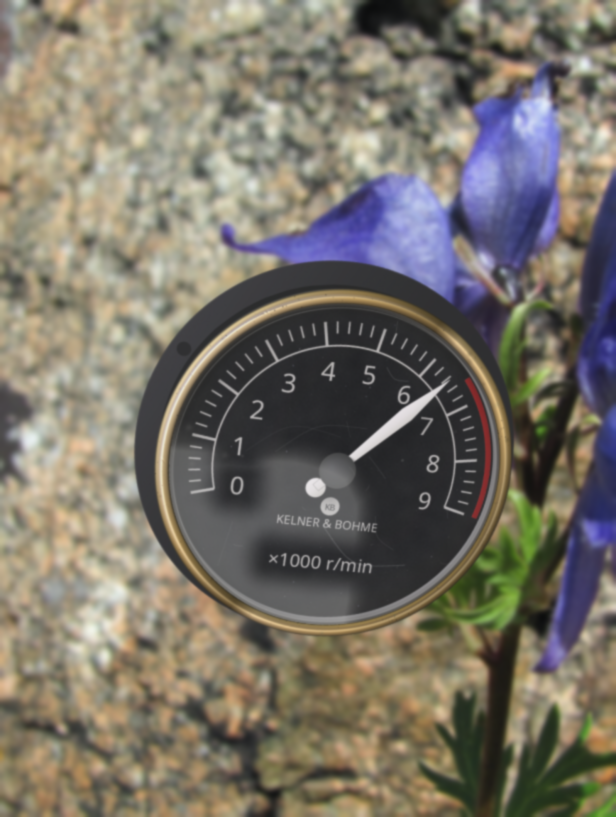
6400rpm
